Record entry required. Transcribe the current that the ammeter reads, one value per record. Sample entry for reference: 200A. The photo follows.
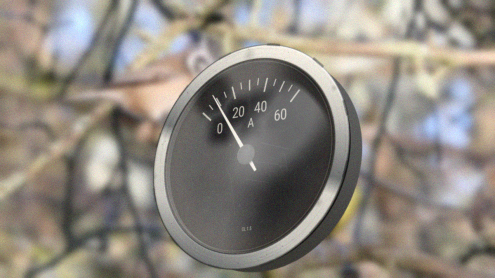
10A
